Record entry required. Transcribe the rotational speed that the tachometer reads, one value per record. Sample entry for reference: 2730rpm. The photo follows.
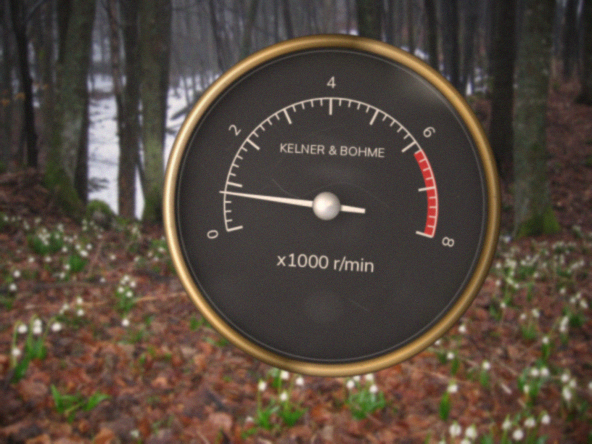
800rpm
